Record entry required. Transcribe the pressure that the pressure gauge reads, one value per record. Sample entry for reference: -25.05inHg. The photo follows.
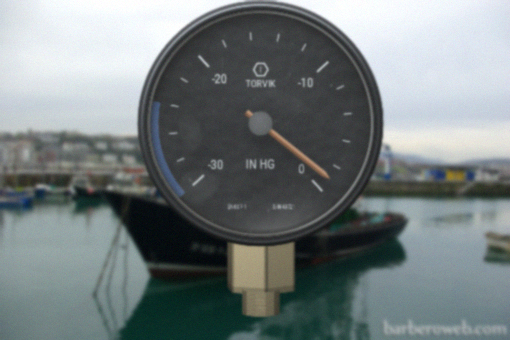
-1inHg
